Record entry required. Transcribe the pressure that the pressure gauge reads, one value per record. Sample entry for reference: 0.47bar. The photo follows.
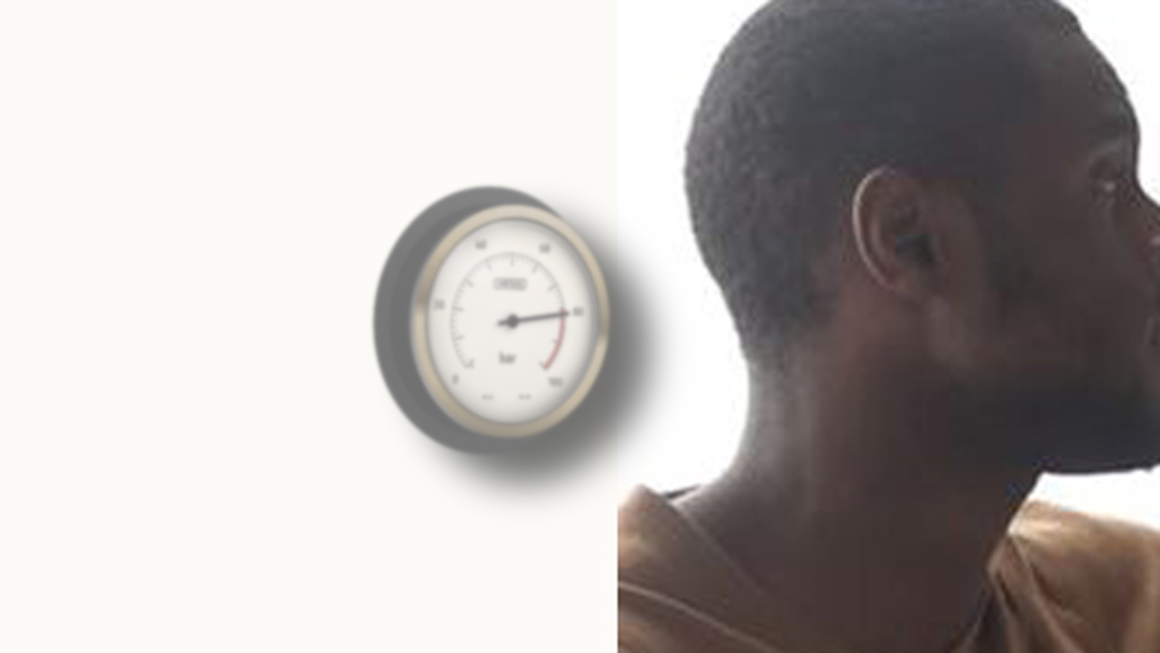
80bar
